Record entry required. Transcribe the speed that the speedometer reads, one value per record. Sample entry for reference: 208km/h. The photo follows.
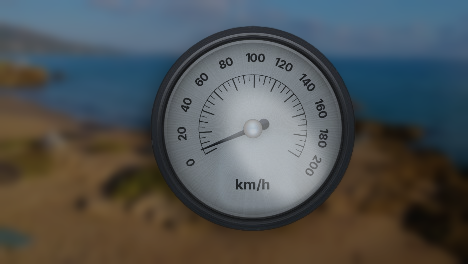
5km/h
